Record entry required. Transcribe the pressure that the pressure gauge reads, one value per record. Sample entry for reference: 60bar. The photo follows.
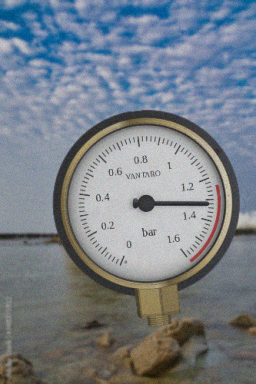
1.32bar
